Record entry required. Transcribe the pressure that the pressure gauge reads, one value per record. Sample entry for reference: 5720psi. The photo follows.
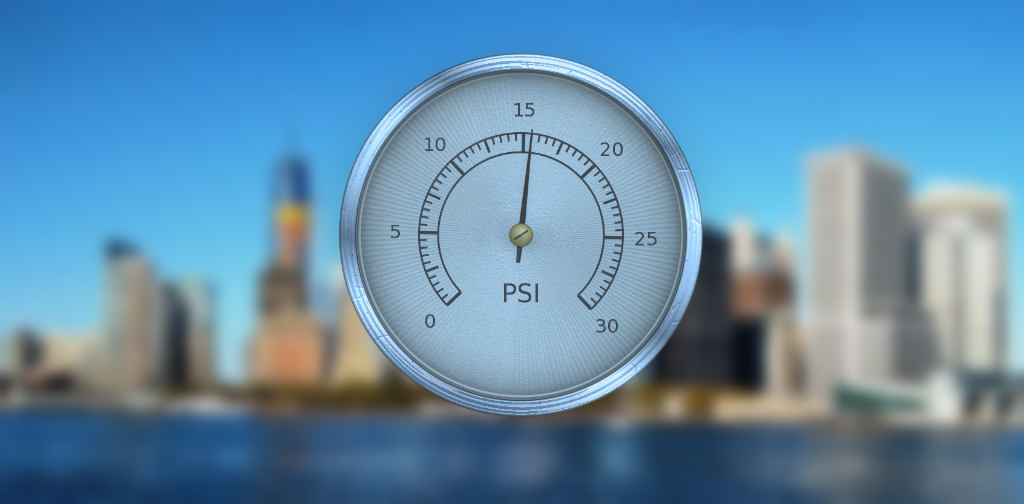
15.5psi
